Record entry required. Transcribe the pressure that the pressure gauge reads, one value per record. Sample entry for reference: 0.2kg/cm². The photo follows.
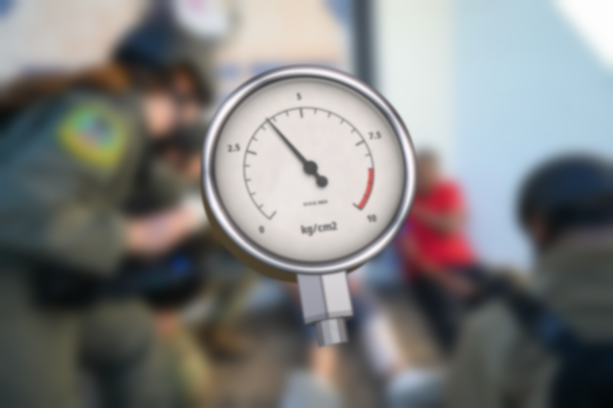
3.75kg/cm²
